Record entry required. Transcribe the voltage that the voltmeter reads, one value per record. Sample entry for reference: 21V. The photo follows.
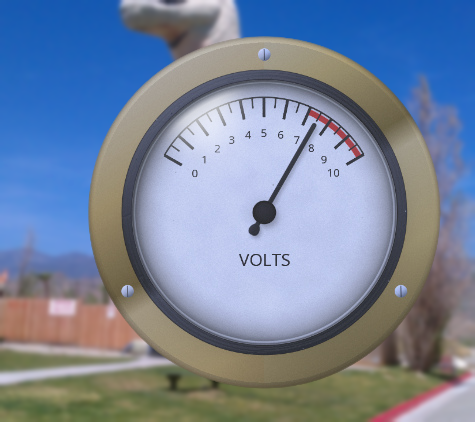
7.5V
